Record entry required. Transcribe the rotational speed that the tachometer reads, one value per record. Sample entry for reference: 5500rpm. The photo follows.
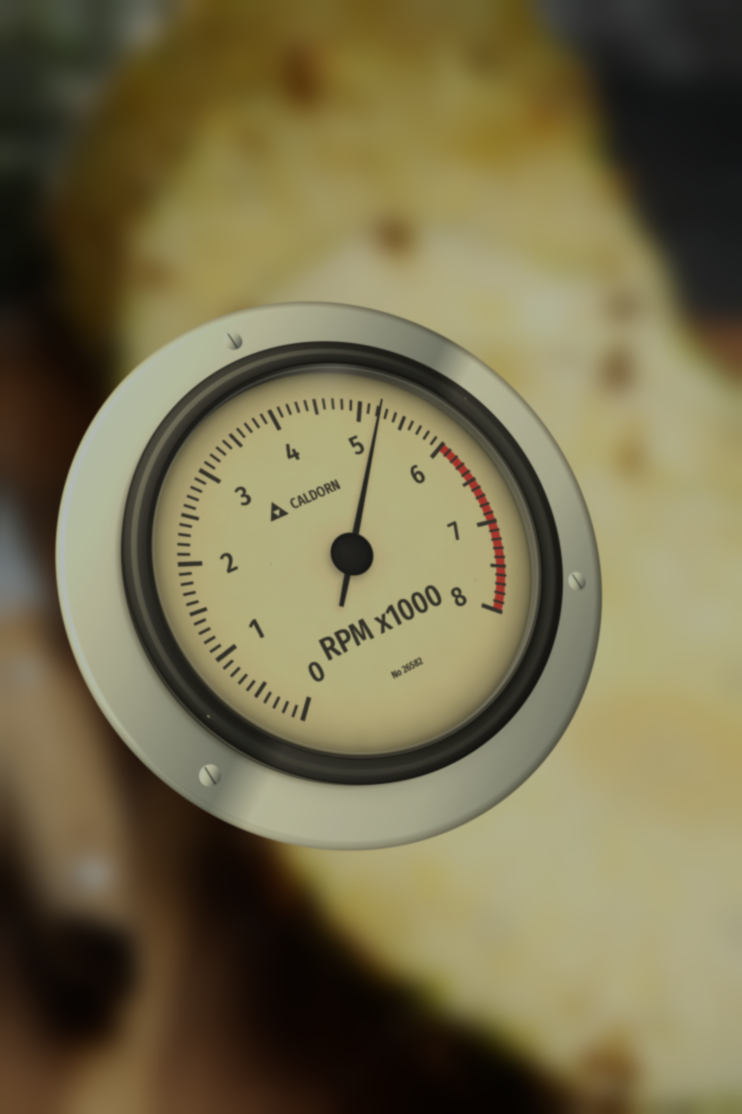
5200rpm
